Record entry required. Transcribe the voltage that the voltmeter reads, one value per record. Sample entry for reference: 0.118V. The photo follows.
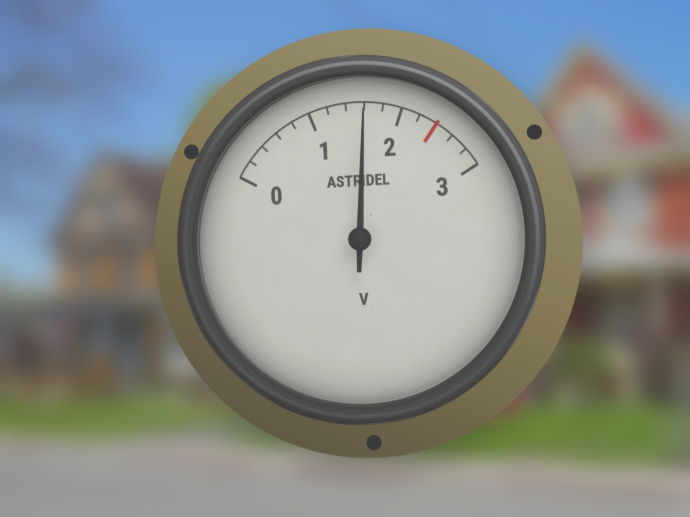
1.6V
